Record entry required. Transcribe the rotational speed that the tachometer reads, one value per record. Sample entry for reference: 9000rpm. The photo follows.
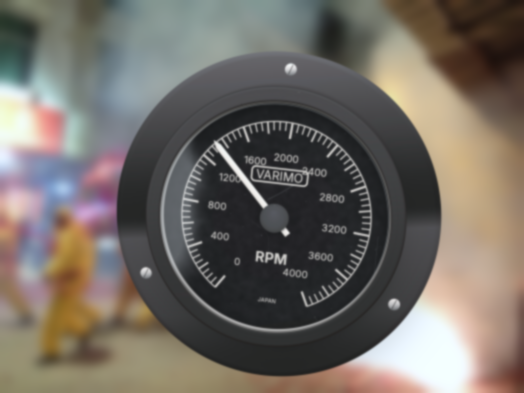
1350rpm
